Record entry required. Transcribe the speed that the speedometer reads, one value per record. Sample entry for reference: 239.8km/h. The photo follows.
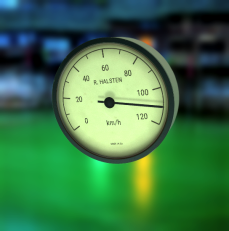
110km/h
